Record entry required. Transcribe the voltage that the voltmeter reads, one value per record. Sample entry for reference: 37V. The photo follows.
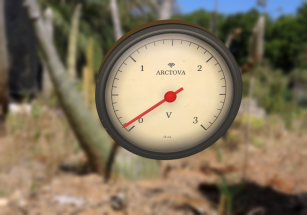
0.1V
